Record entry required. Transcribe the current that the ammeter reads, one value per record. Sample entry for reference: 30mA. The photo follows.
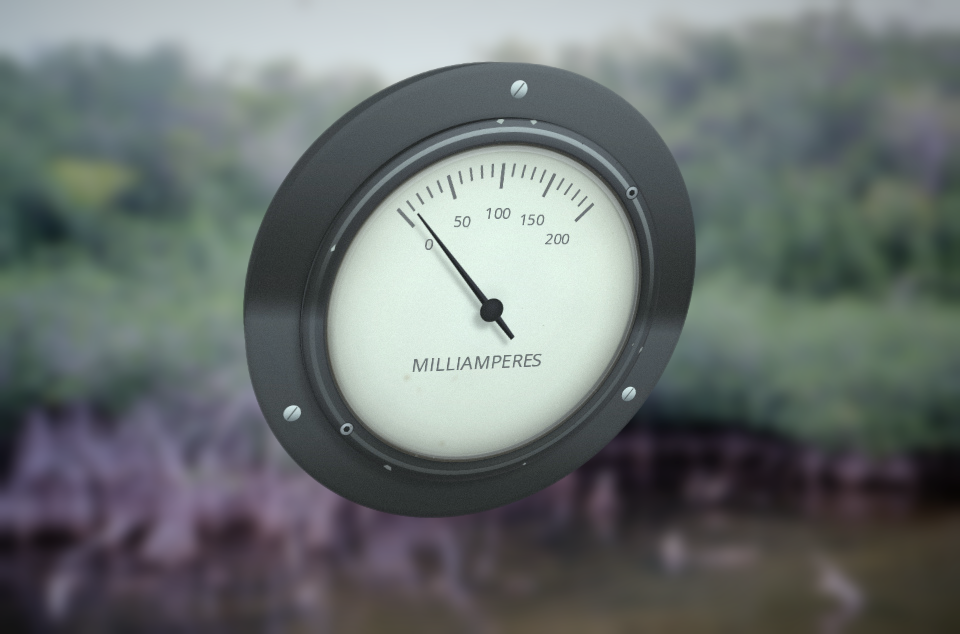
10mA
